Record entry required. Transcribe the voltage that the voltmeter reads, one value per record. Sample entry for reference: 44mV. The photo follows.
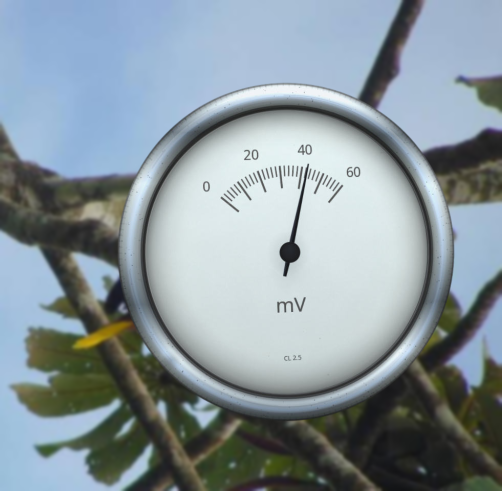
42mV
